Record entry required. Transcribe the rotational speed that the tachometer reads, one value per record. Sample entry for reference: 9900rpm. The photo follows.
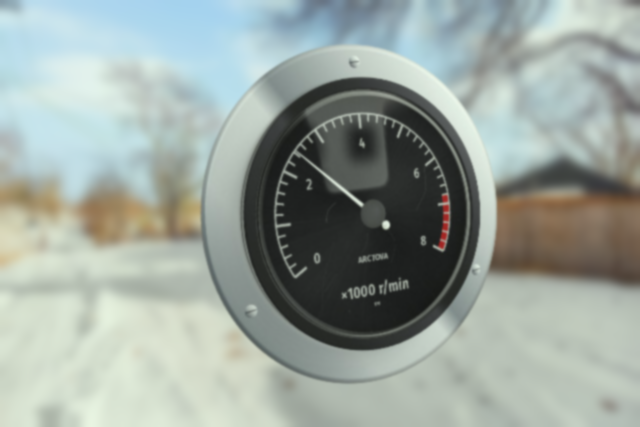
2400rpm
